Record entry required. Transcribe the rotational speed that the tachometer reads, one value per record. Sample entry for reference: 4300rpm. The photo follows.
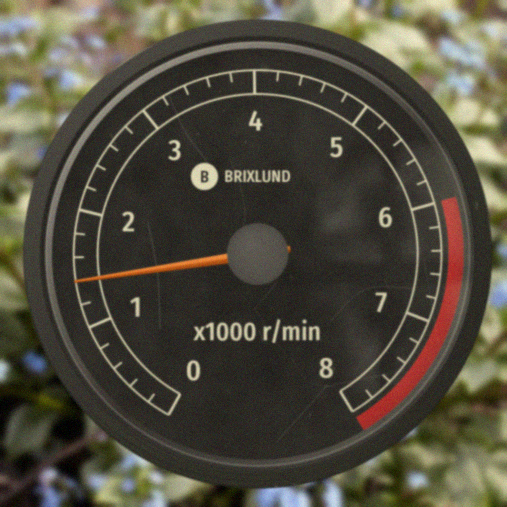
1400rpm
